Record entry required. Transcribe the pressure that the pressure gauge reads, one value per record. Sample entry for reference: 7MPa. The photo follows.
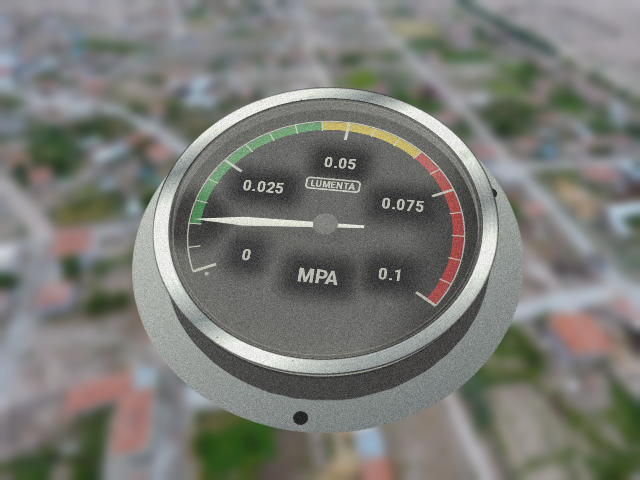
0.01MPa
